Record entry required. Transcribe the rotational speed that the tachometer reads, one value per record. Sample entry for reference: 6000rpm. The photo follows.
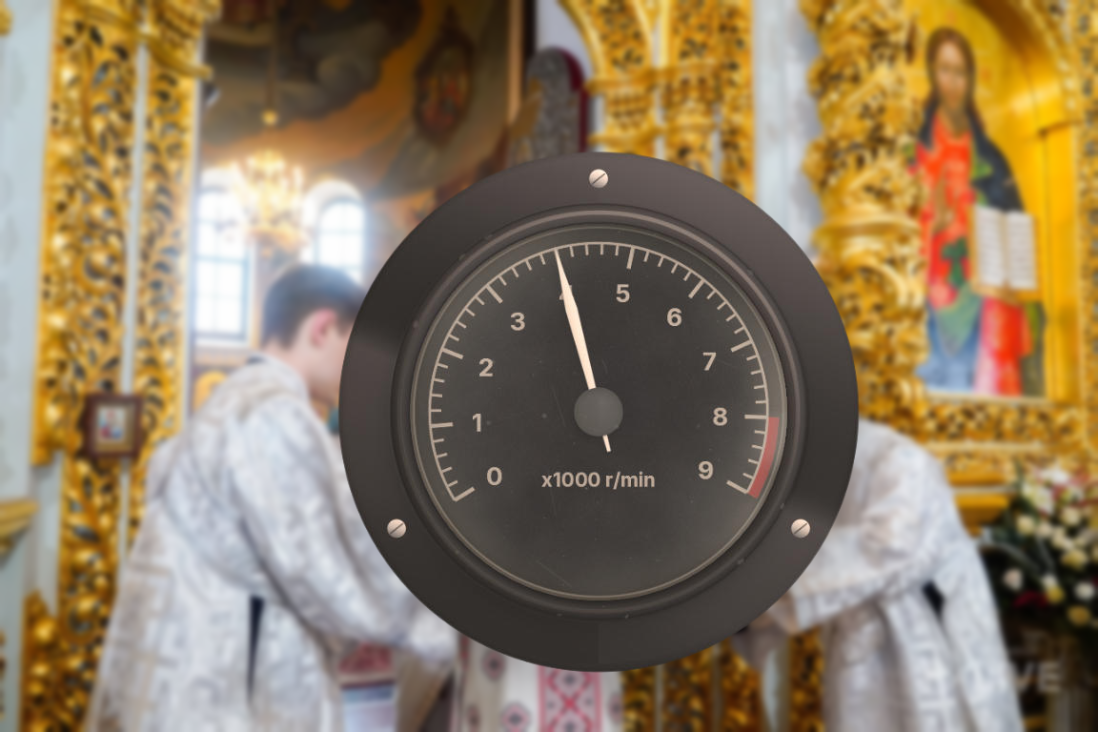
4000rpm
